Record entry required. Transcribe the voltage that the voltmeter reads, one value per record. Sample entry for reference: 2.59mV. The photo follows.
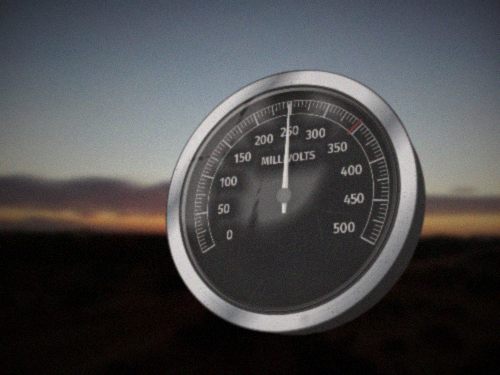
250mV
